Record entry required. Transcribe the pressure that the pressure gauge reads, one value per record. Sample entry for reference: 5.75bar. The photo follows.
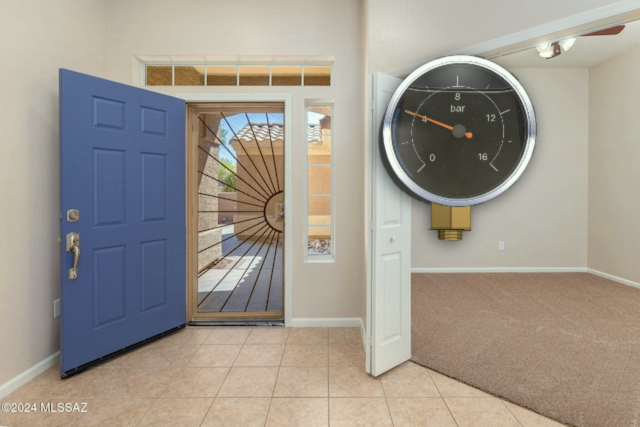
4bar
